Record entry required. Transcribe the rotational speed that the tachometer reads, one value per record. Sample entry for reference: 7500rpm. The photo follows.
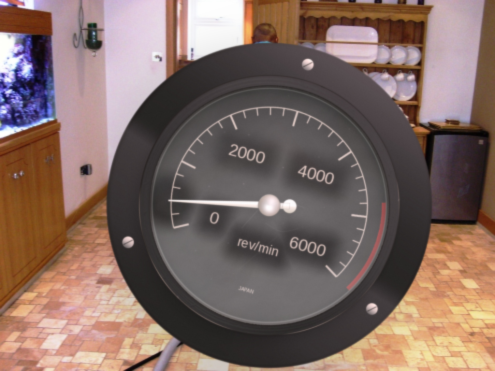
400rpm
